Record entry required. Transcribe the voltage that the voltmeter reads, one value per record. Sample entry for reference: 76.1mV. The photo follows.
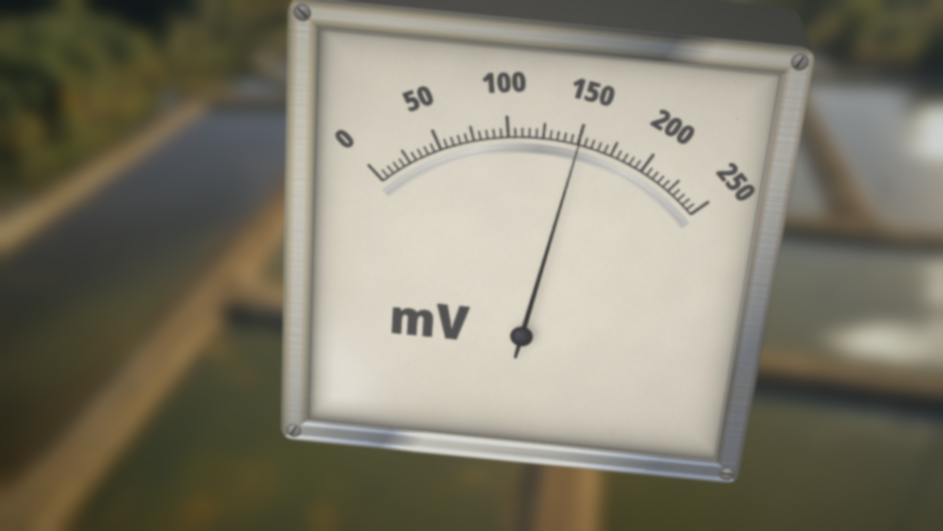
150mV
